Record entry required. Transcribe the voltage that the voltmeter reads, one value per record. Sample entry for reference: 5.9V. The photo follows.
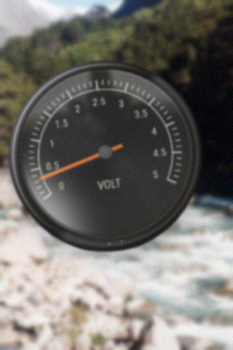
0.3V
